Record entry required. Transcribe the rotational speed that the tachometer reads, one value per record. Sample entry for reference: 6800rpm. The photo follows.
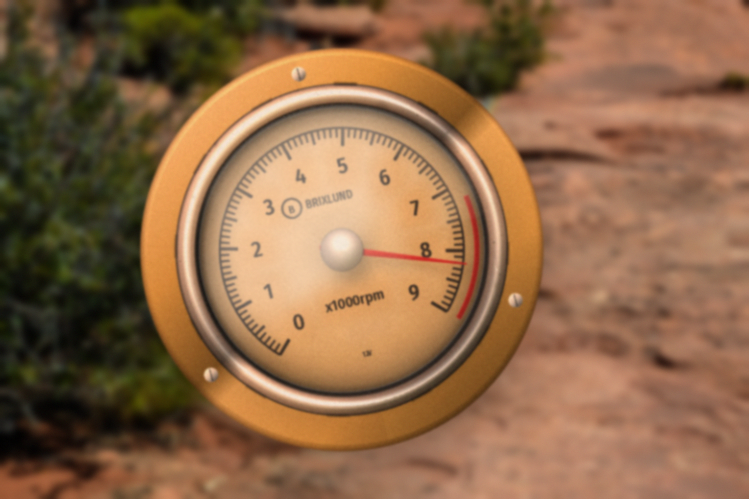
8200rpm
